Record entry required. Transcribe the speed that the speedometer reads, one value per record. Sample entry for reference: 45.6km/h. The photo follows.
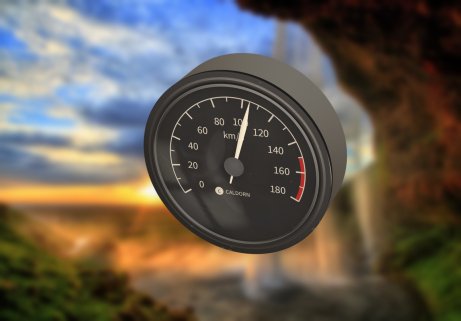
105km/h
